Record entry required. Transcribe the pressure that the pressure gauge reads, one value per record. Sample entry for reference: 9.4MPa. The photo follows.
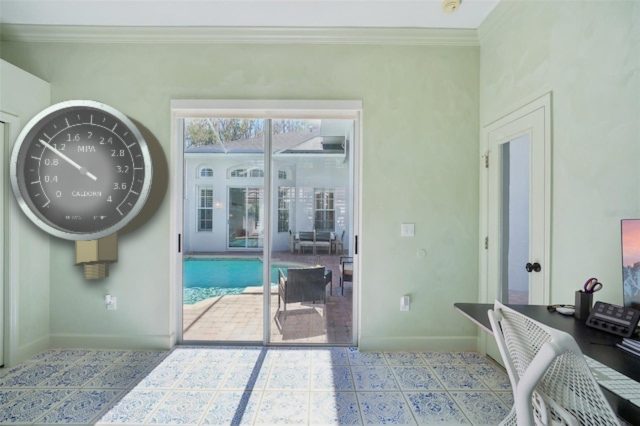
1.1MPa
